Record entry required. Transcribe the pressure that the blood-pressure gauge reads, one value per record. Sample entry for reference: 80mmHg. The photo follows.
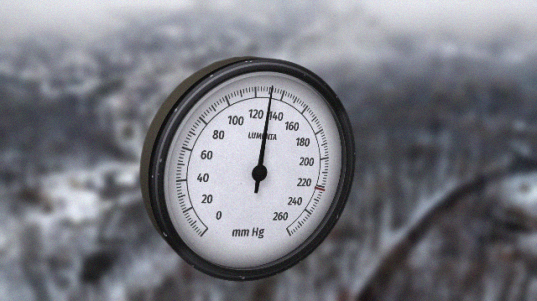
130mmHg
